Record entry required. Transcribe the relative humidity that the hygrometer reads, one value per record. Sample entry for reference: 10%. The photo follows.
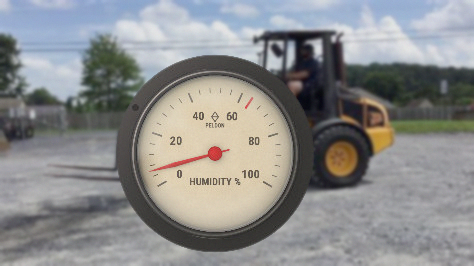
6%
